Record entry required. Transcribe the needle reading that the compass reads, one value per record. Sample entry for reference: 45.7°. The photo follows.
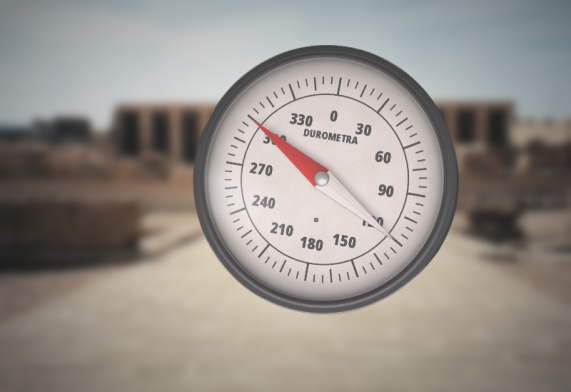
300°
